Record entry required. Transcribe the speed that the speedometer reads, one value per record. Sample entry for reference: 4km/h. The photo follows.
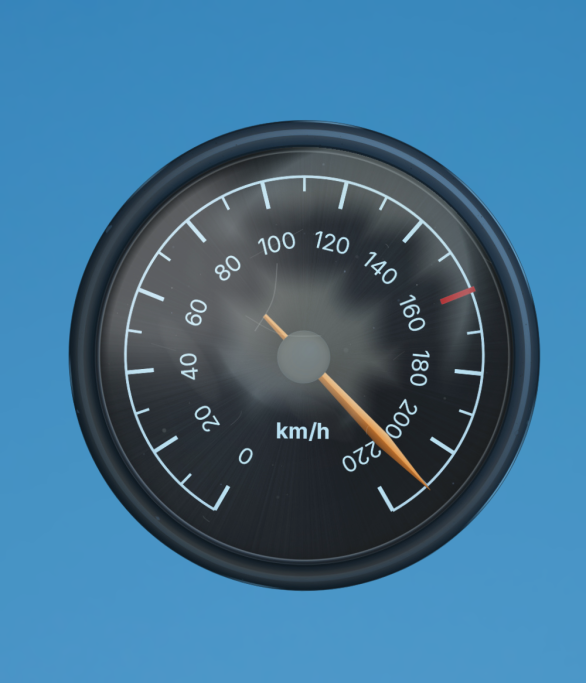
210km/h
